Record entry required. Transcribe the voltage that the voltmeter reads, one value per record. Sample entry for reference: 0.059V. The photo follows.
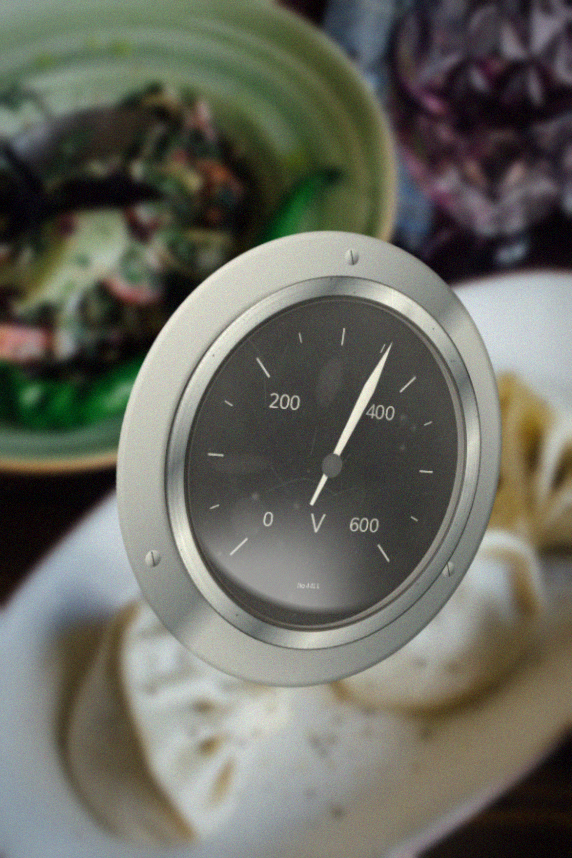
350V
